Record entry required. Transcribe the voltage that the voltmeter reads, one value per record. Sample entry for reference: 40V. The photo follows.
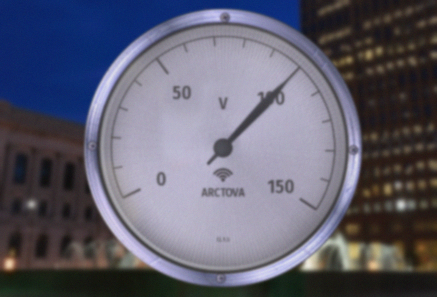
100V
